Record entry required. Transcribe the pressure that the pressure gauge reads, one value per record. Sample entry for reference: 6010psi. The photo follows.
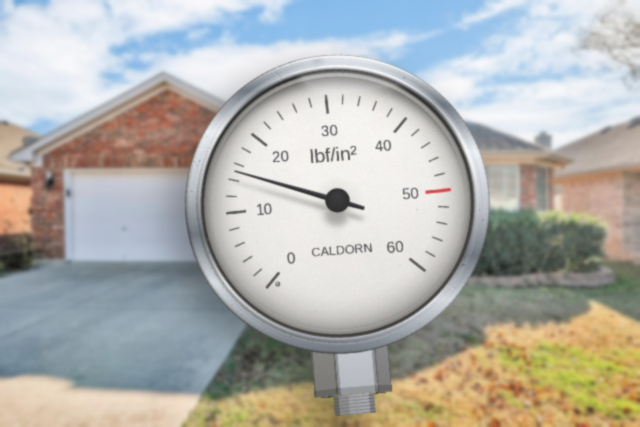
15psi
